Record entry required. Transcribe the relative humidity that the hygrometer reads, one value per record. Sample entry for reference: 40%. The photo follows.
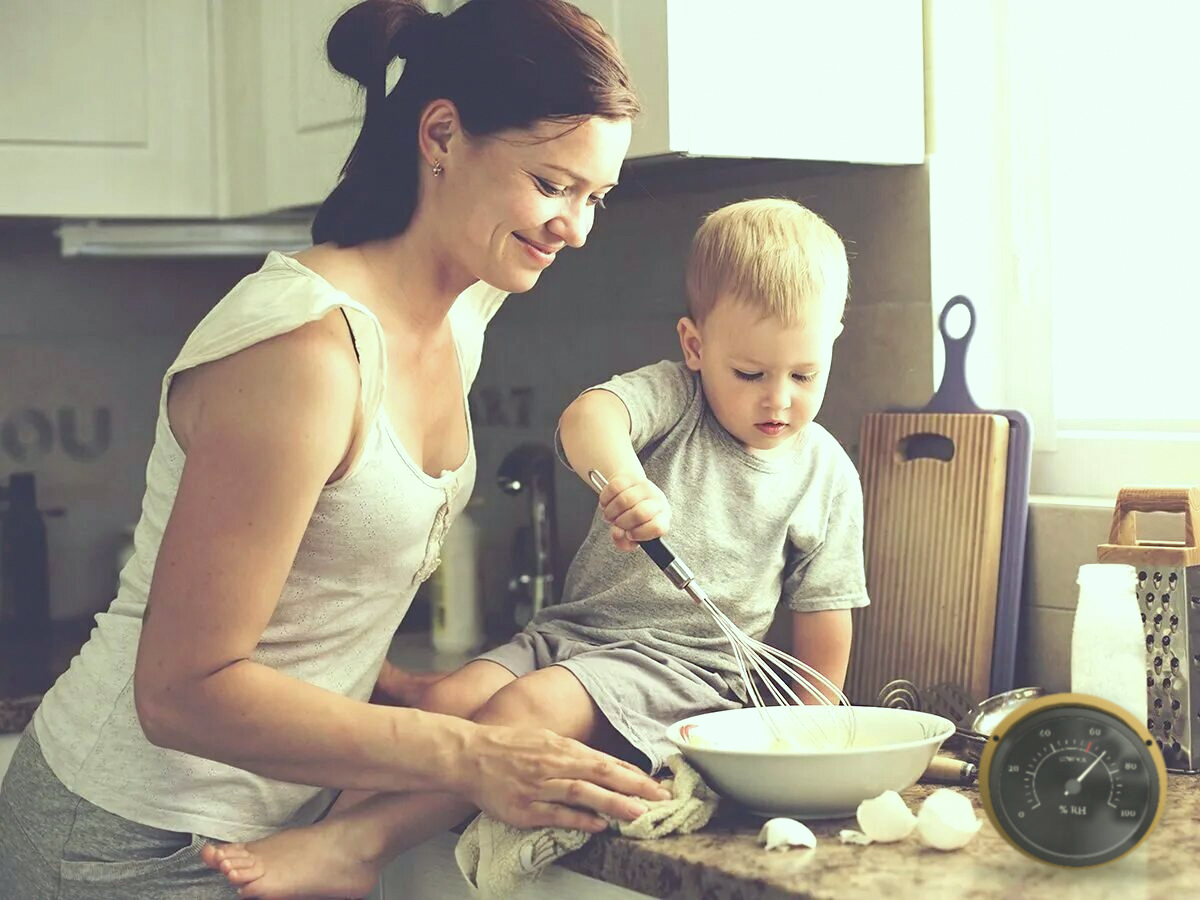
68%
